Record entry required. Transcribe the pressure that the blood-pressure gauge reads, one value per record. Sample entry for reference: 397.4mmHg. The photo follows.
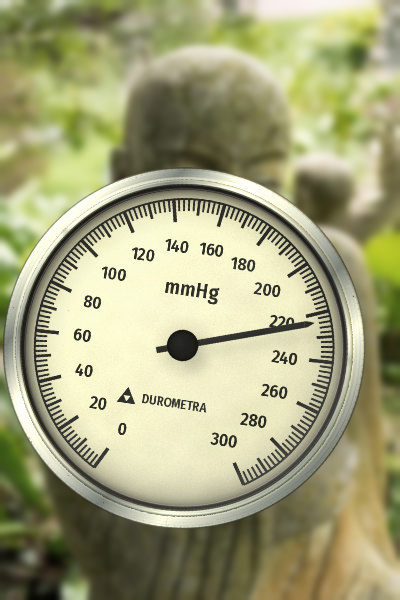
224mmHg
